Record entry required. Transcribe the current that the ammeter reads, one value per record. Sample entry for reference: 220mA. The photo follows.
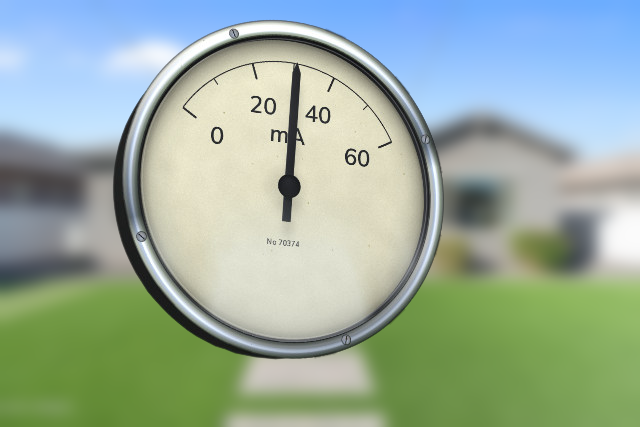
30mA
